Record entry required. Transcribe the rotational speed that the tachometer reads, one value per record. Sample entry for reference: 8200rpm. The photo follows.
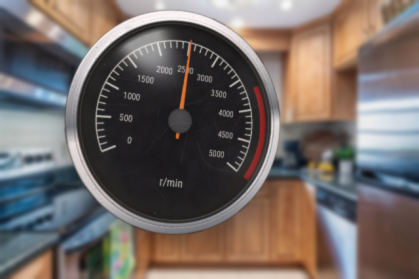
2500rpm
